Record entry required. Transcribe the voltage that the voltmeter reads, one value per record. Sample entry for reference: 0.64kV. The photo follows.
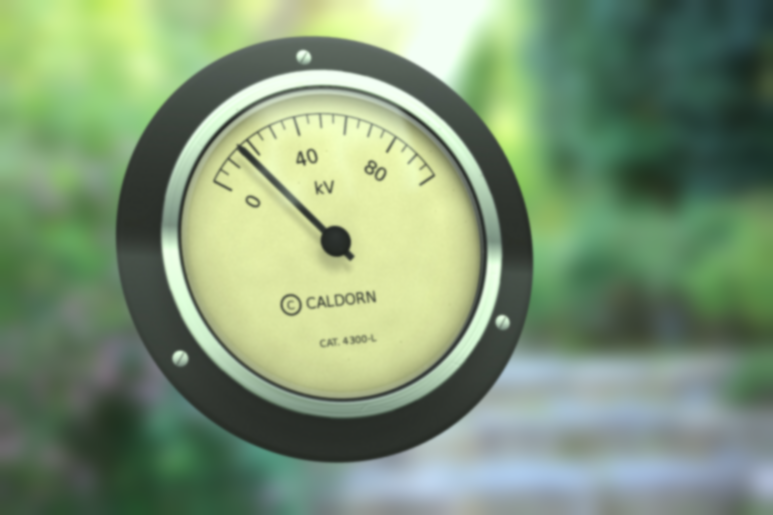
15kV
